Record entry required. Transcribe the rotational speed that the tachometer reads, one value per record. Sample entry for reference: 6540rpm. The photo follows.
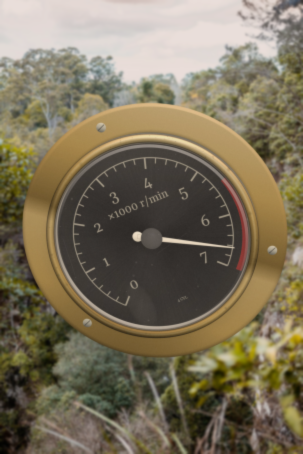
6600rpm
